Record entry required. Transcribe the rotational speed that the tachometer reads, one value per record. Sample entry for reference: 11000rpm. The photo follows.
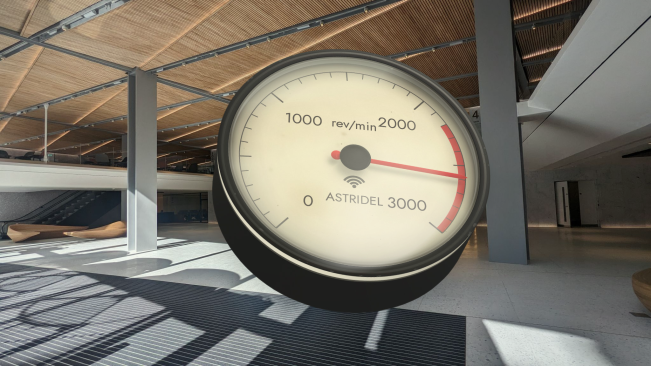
2600rpm
